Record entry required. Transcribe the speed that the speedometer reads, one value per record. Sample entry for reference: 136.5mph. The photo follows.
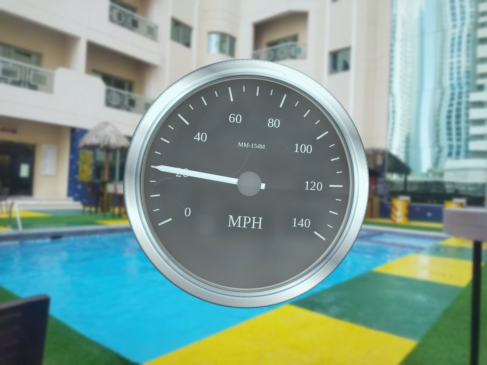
20mph
